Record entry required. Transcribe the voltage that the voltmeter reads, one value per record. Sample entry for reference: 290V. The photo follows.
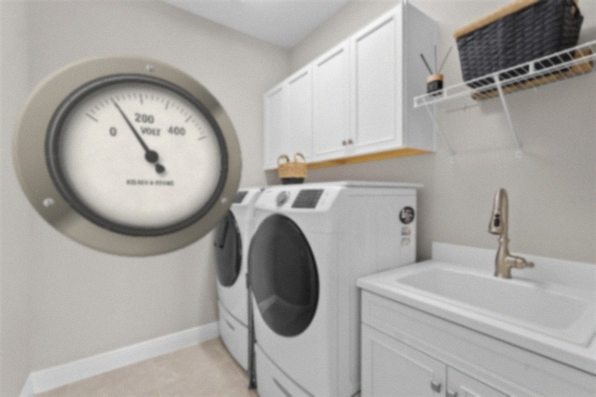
100V
